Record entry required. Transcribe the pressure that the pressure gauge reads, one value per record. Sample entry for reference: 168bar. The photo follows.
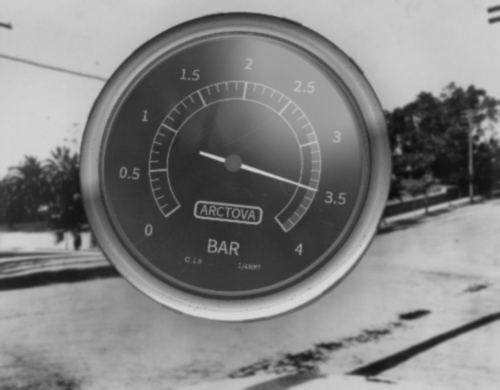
3.5bar
